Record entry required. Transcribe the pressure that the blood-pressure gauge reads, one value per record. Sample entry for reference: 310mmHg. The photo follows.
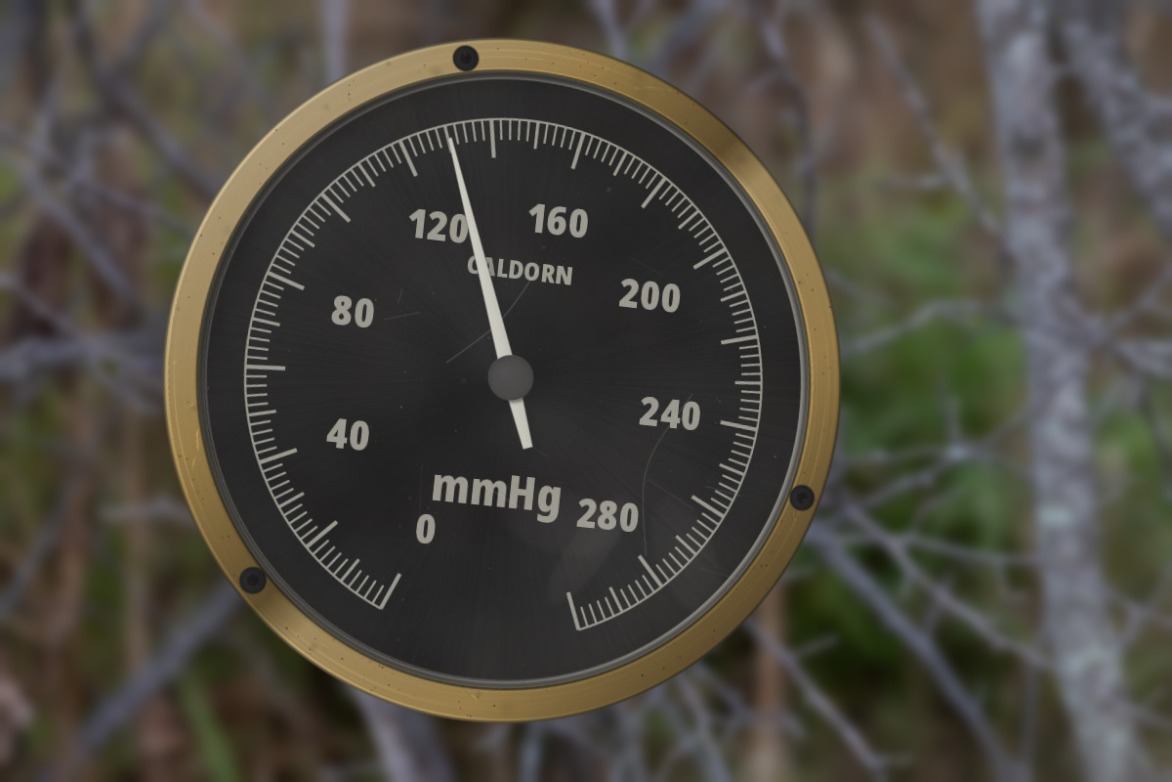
130mmHg
